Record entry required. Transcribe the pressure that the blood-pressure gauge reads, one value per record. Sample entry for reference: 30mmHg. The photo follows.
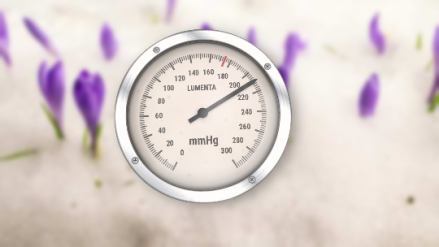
210mmHg
